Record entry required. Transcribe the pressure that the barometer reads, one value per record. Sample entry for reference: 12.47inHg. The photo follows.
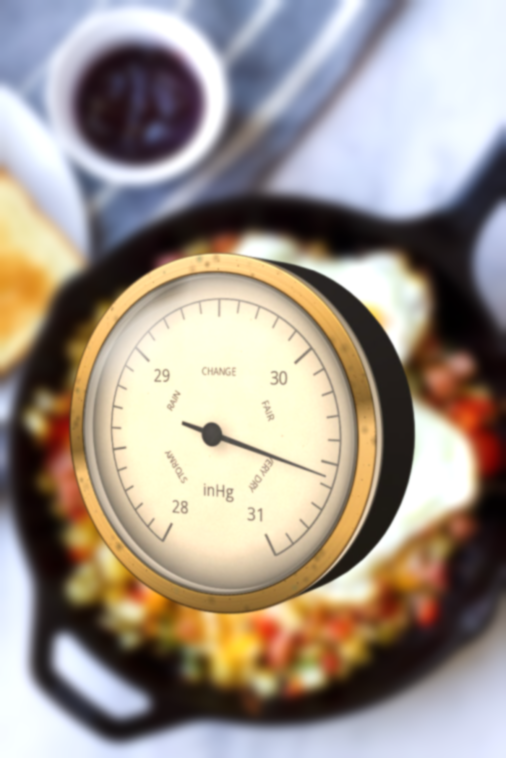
30.55inHg
